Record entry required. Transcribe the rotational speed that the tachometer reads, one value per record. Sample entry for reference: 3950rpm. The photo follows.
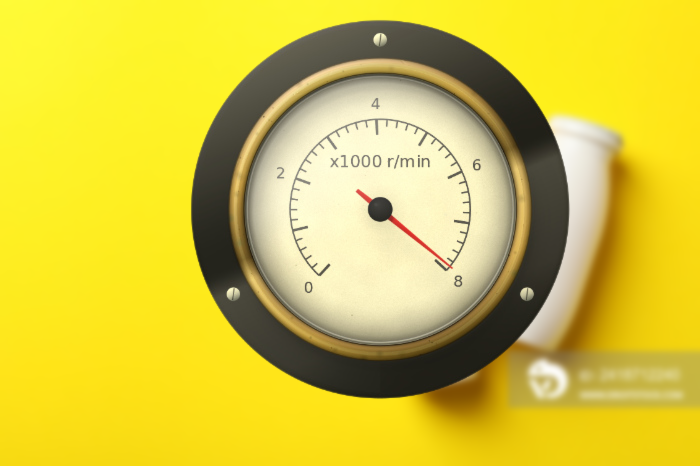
7900rpm
